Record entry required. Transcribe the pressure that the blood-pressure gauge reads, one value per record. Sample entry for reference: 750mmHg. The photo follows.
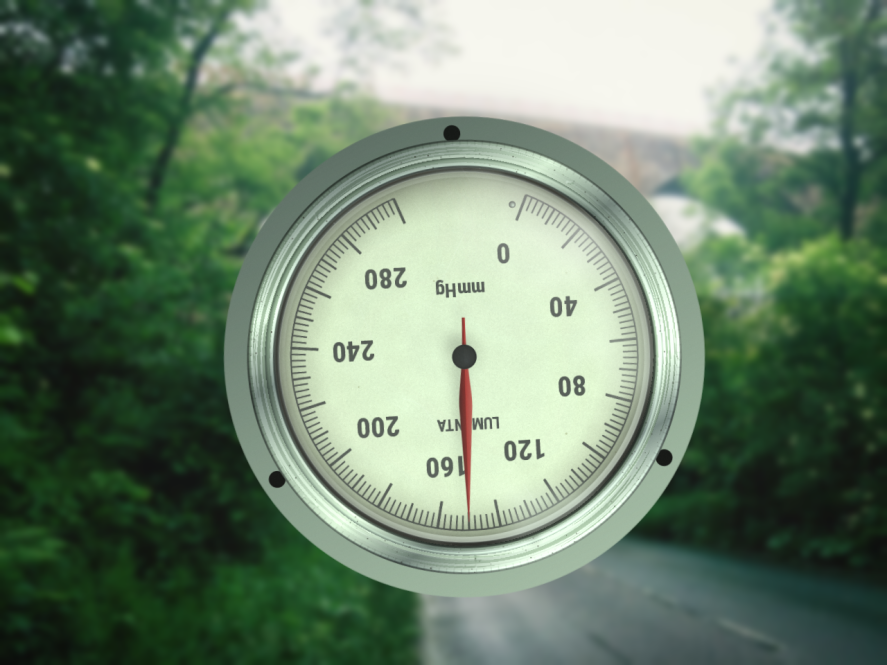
150mmHg
